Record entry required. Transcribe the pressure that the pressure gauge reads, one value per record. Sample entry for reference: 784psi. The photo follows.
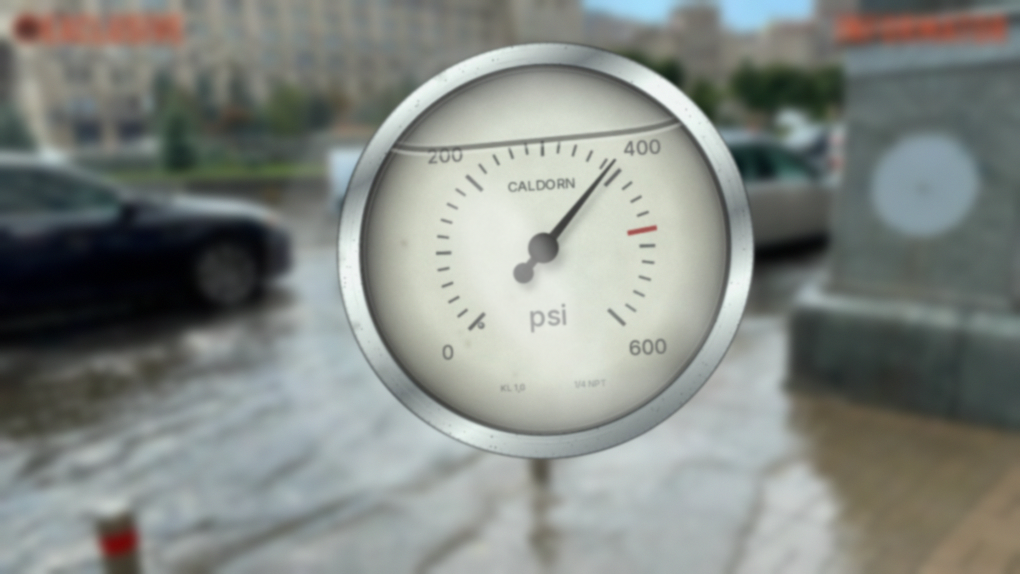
390psi
